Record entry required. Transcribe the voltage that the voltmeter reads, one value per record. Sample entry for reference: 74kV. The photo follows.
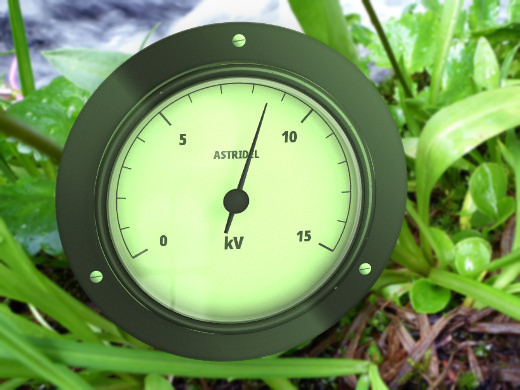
8.5kV
